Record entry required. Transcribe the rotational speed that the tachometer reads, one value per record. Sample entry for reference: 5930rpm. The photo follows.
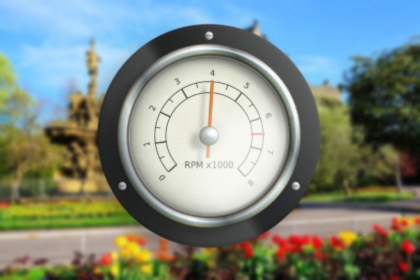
4000rpm
